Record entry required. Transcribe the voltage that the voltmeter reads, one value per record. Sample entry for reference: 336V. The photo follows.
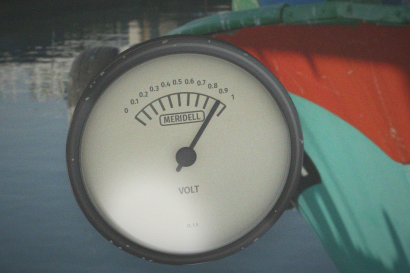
0.9V
